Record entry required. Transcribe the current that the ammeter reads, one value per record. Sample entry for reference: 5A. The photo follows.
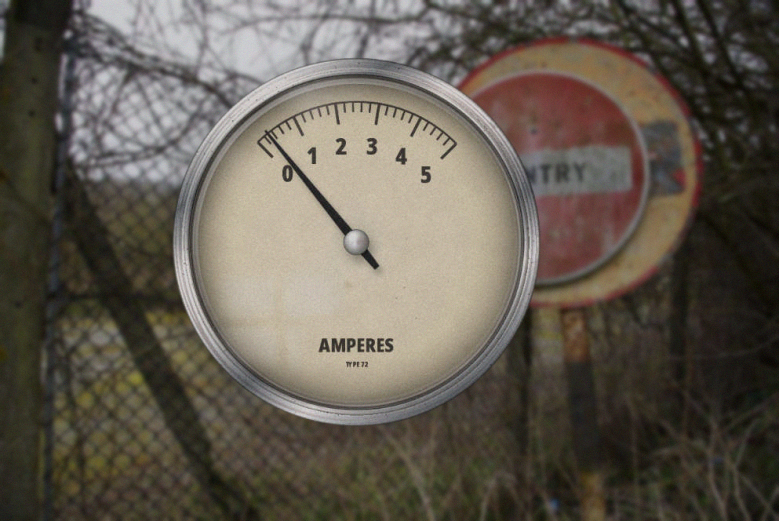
0.3A
